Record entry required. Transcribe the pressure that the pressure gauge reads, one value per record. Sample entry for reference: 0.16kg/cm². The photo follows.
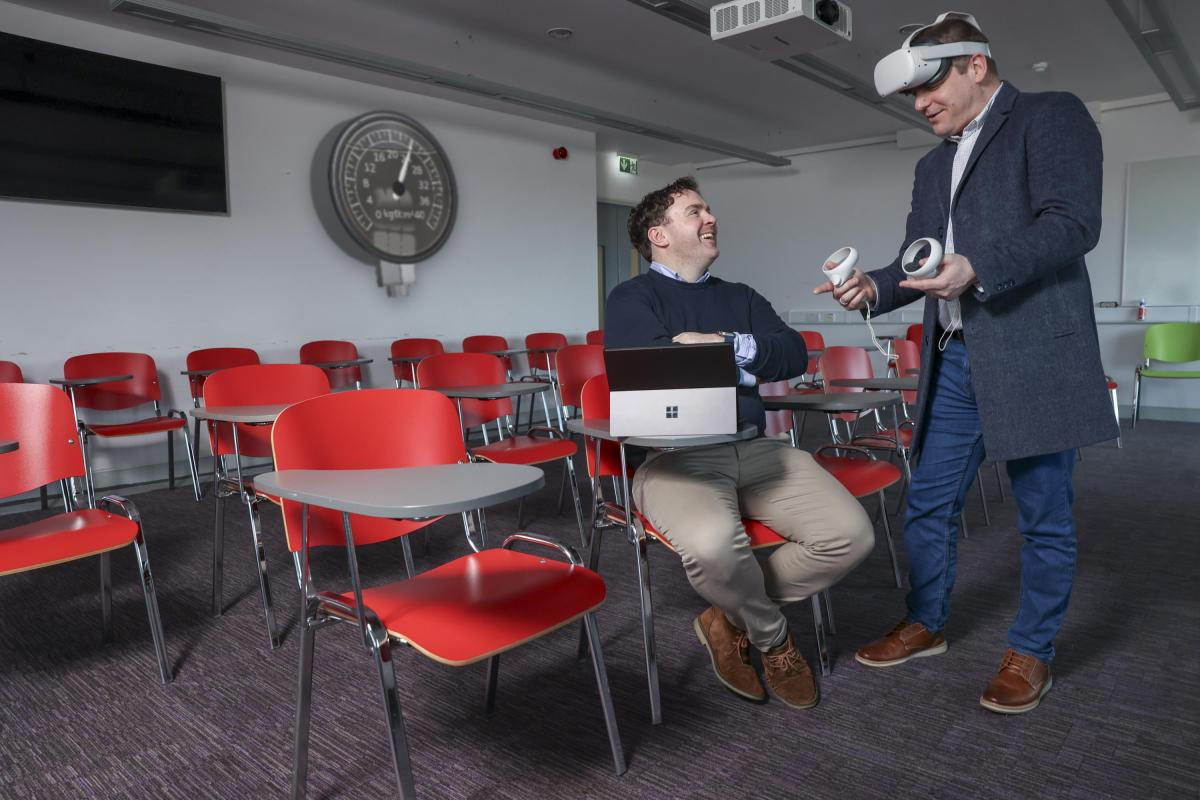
24kg/cm²
